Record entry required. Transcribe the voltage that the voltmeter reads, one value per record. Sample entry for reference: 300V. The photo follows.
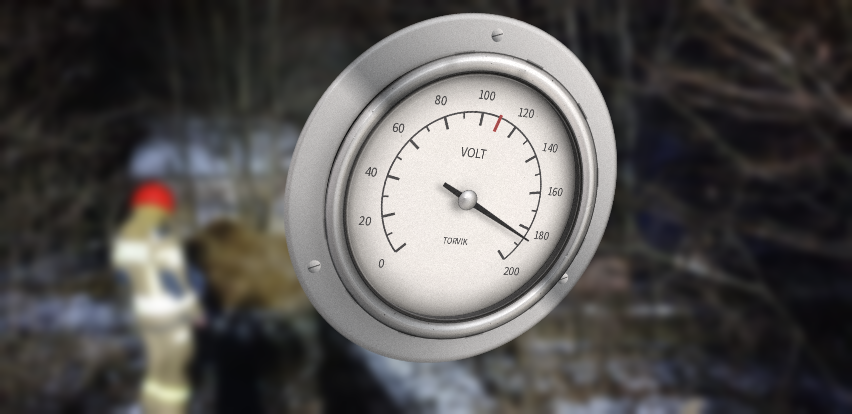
185V
